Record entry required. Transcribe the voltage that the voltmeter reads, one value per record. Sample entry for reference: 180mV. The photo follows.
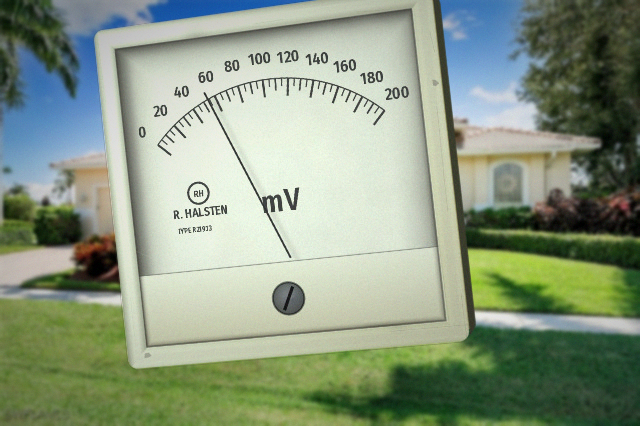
55mV
